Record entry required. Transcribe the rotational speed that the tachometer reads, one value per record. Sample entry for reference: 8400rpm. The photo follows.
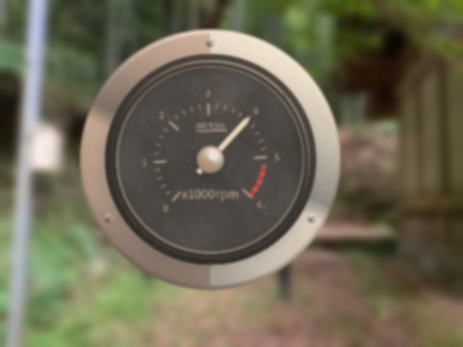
4000rpm
